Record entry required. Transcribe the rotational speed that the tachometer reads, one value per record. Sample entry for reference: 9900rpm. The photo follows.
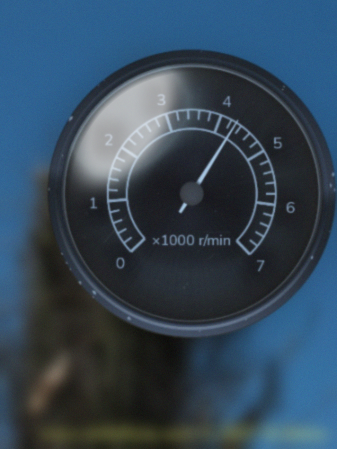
4300rpm
